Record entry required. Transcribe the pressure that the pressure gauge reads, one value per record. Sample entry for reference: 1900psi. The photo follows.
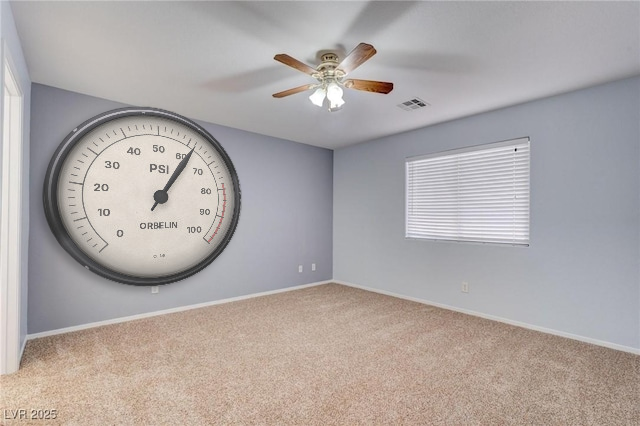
62psi
